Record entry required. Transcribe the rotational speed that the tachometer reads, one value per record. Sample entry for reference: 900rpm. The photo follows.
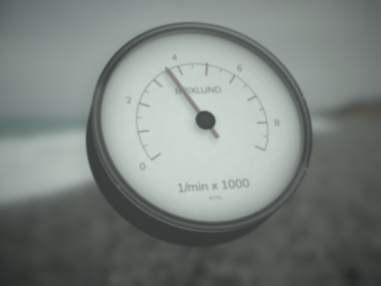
3500rpm
